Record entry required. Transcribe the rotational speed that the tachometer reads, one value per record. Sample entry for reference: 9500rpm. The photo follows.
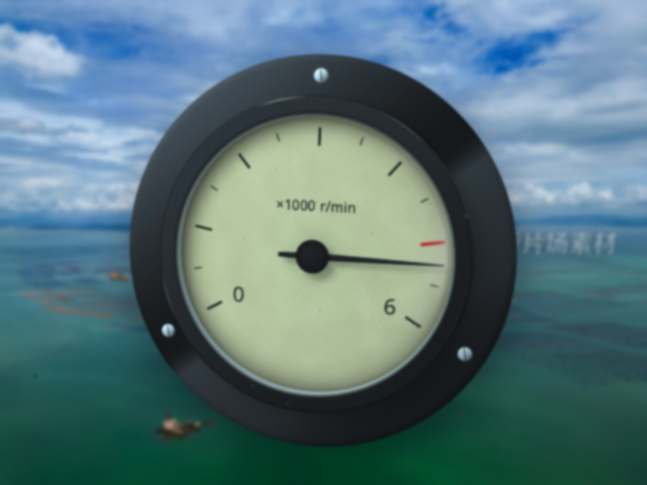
5250rpm
